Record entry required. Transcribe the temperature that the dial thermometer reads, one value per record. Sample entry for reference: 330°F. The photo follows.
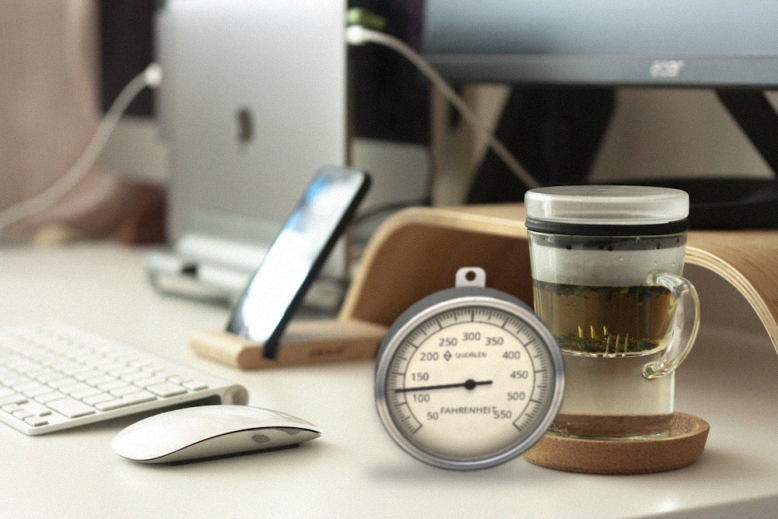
125°F
